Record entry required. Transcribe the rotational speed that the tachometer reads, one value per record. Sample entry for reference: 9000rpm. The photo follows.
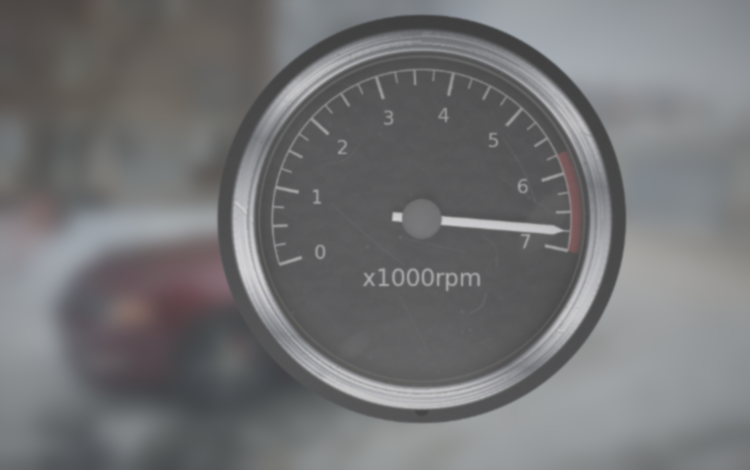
6750rpm
